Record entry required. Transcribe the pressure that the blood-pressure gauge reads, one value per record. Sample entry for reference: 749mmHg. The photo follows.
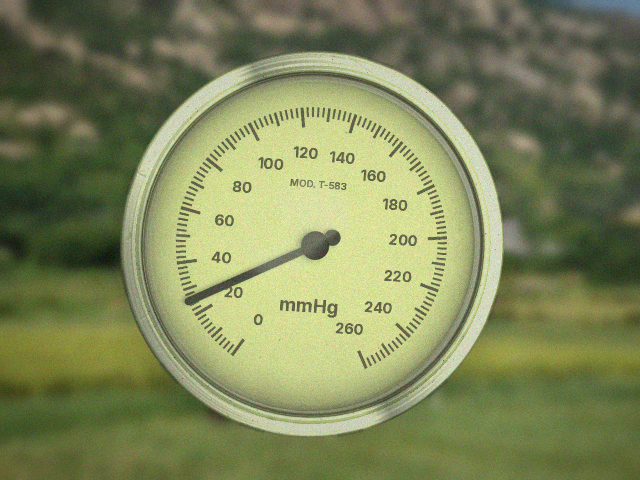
26mmHg
